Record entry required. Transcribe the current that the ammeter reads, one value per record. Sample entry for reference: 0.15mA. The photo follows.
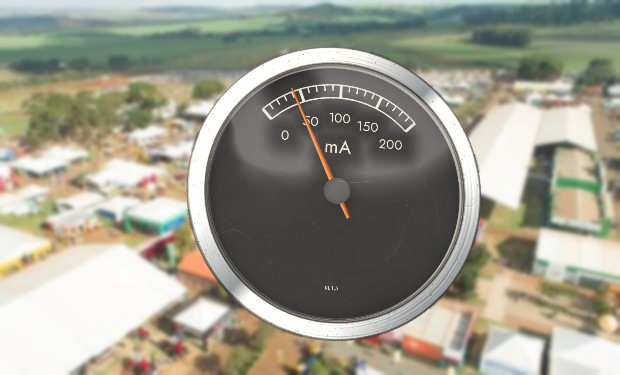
40mA
